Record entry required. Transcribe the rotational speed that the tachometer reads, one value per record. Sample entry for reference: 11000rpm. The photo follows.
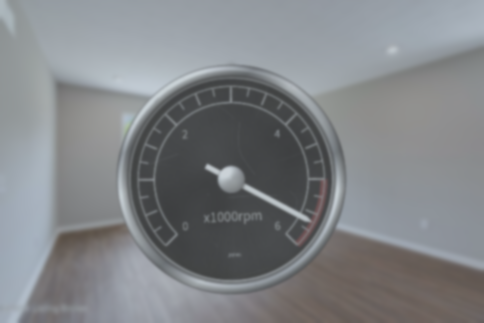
5625rpm
